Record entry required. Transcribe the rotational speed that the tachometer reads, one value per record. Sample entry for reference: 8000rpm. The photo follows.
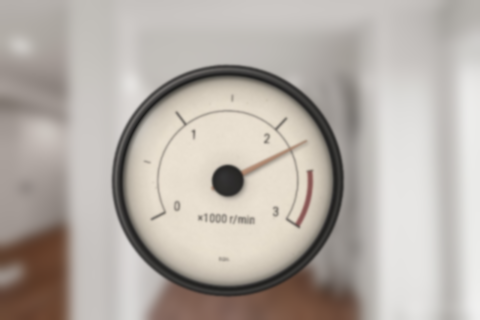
2250rpm
